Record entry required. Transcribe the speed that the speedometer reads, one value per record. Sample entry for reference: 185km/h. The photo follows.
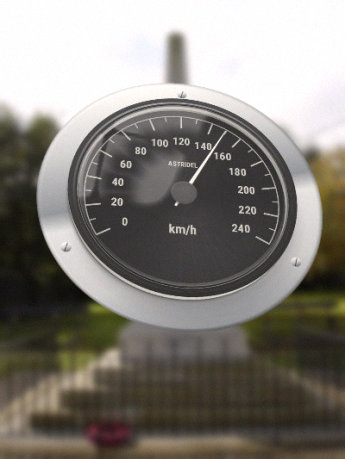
150km/h
